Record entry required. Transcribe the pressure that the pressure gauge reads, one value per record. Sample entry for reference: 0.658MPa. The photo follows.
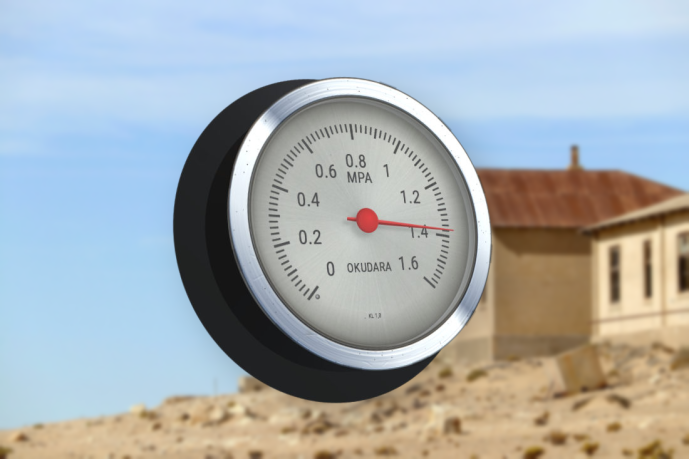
1.38MPa
